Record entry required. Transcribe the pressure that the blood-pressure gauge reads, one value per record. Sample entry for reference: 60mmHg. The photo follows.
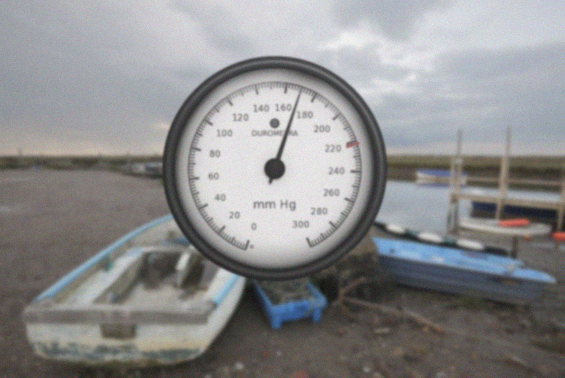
170mmHg
